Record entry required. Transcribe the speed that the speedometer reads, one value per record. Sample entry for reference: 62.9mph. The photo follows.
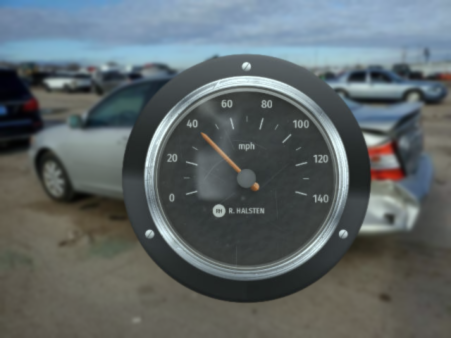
40mph
